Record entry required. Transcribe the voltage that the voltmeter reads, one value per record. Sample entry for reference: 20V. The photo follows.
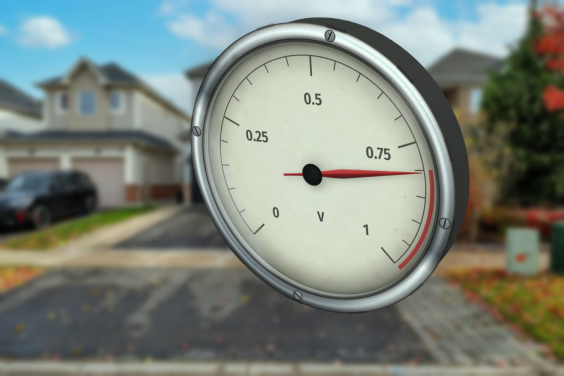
0.8V
